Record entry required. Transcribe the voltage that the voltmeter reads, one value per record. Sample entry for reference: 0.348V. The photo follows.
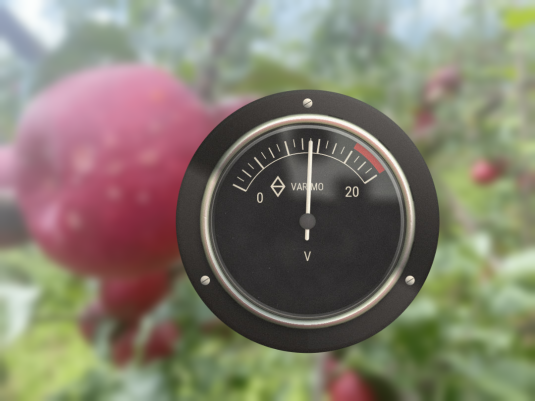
11V
